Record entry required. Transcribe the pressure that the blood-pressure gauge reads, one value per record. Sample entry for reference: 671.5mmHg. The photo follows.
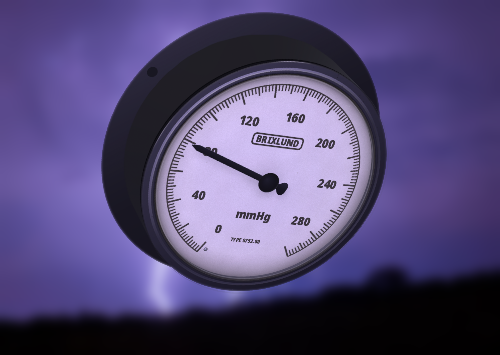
80mmHg
